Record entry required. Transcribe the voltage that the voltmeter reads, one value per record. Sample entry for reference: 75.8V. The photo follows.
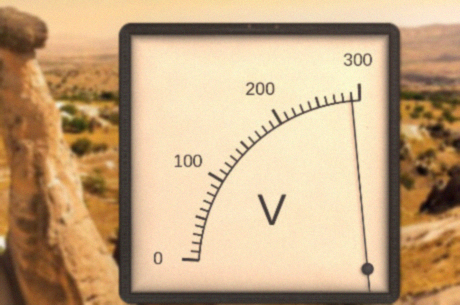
290V
